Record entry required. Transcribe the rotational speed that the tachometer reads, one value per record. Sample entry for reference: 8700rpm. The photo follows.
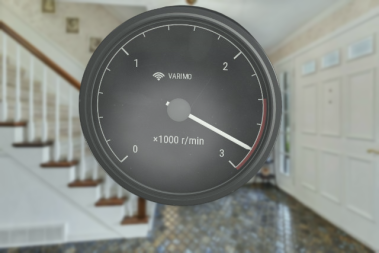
2800rpm
